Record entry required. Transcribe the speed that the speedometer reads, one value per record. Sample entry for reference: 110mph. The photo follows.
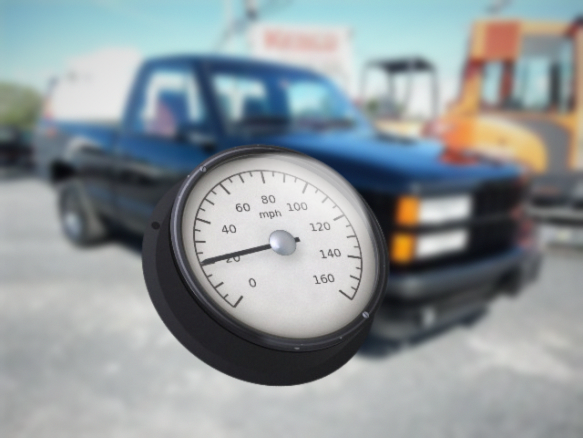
20mph
